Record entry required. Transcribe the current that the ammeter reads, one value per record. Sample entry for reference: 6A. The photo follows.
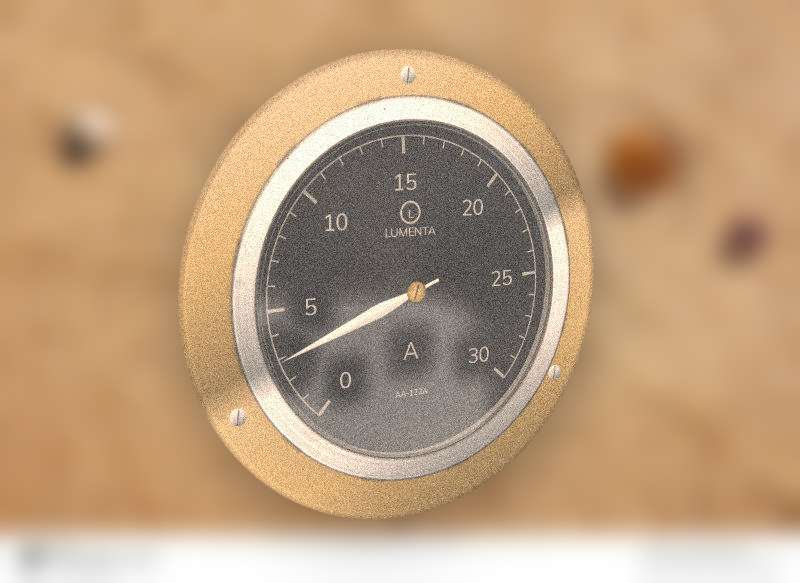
3A
